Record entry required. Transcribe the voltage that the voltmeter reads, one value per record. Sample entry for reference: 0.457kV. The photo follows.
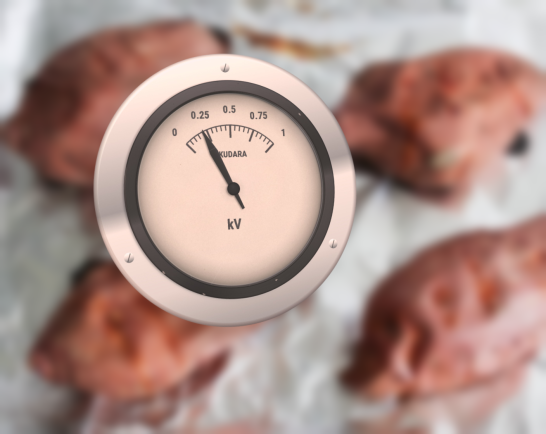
0.2kV
